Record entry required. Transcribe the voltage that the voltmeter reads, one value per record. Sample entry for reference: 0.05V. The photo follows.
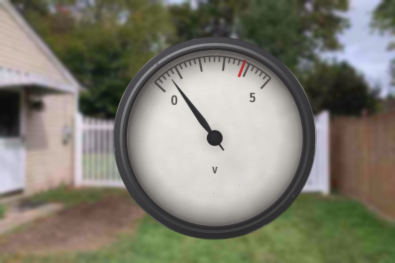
0.6V
